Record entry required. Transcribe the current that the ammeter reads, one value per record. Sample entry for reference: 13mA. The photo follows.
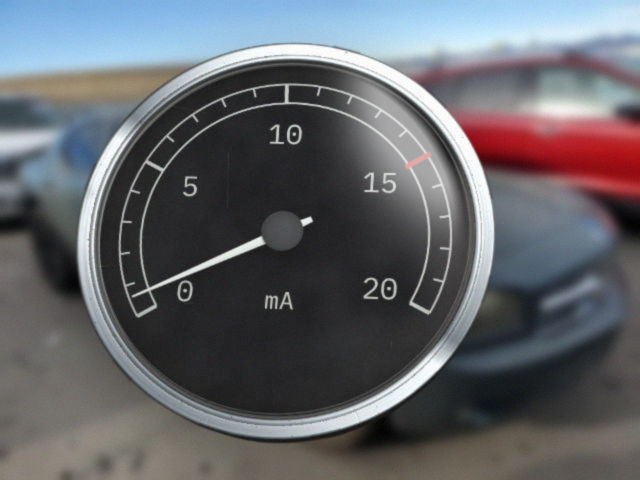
0.5mA
